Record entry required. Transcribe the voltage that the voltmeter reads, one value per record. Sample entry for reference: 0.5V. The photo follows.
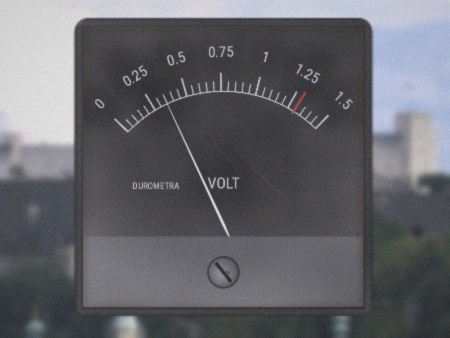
0.35V
